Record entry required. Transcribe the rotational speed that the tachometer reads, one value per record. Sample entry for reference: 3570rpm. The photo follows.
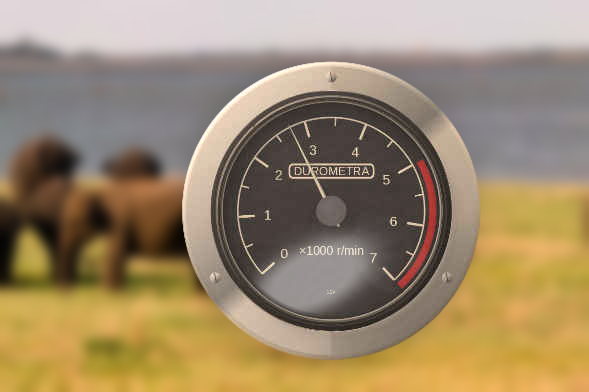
2750rpm
